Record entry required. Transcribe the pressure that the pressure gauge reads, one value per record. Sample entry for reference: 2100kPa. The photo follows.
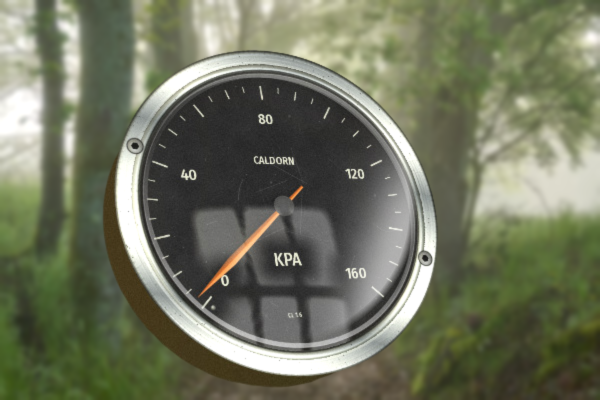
2.5kPa
